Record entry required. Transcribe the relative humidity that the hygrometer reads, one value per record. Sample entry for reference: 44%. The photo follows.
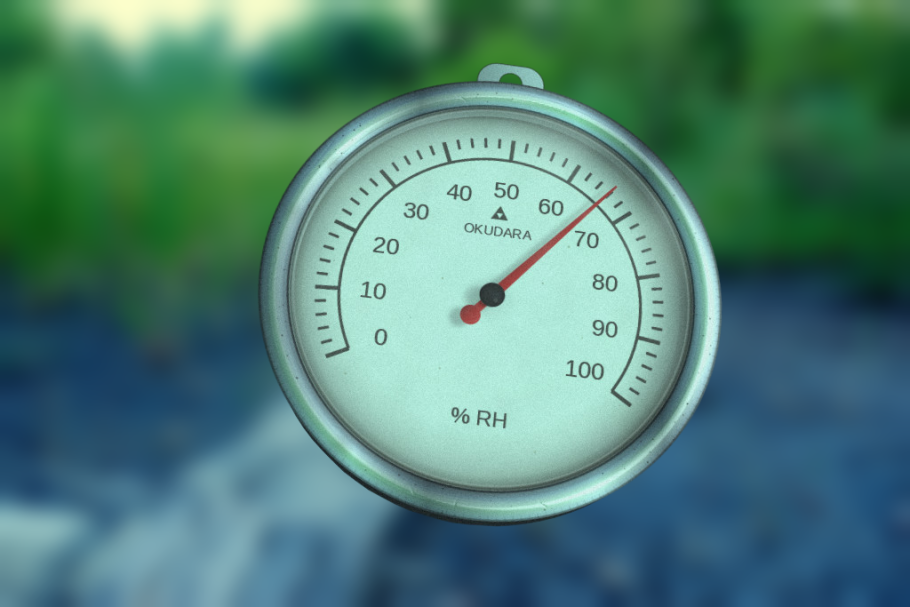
66%
